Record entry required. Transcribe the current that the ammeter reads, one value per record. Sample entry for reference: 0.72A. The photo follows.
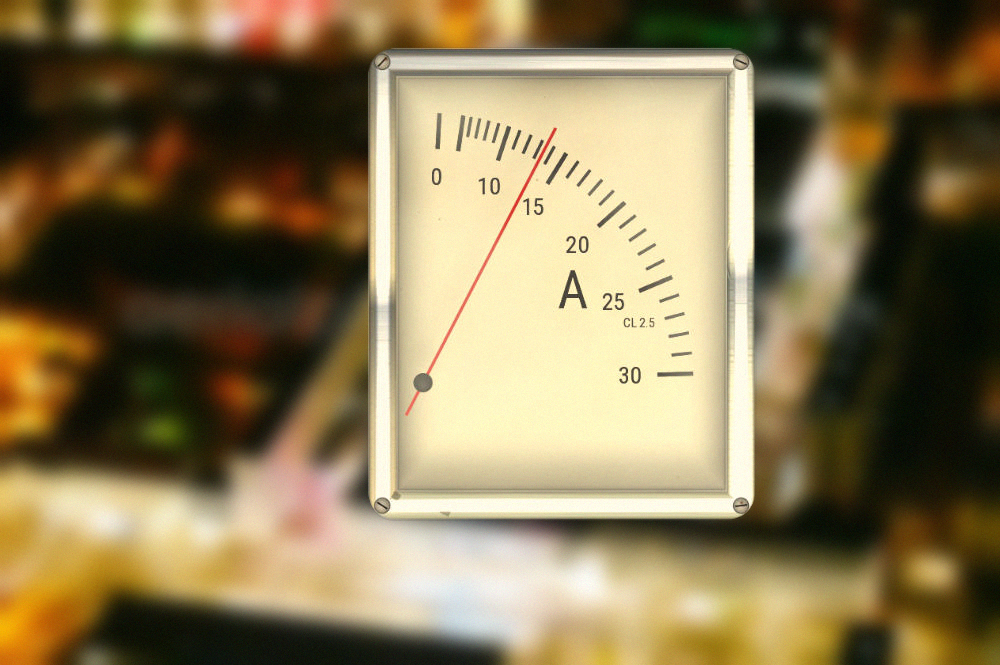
13.5A
